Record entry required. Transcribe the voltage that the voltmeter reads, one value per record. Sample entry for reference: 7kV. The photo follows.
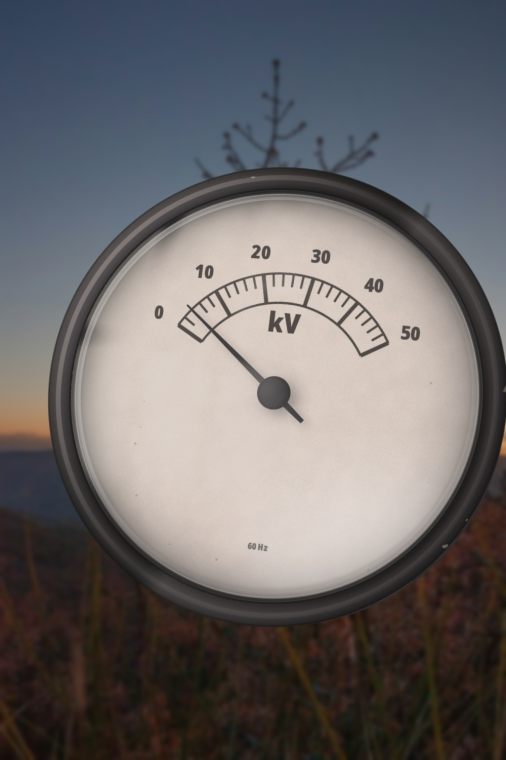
4kV
